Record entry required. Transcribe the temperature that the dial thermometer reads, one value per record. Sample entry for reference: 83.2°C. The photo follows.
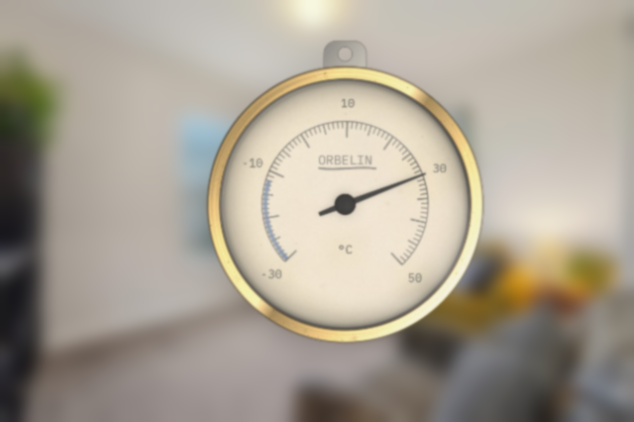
30°C
